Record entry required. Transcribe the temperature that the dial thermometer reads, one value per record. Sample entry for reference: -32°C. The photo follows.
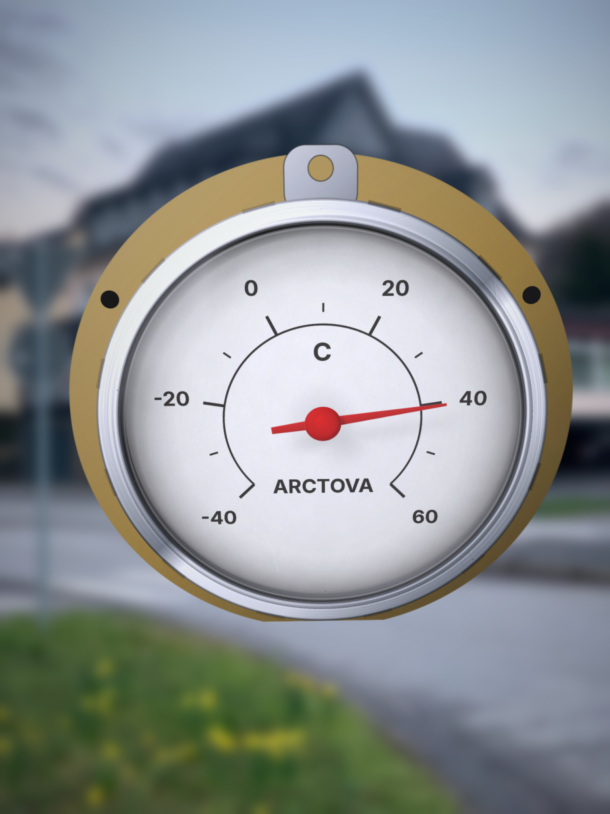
40°C
